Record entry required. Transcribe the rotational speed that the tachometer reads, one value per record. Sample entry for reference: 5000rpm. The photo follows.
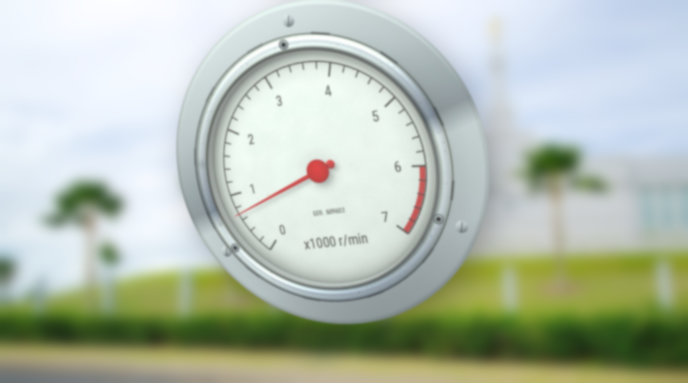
700rpm
